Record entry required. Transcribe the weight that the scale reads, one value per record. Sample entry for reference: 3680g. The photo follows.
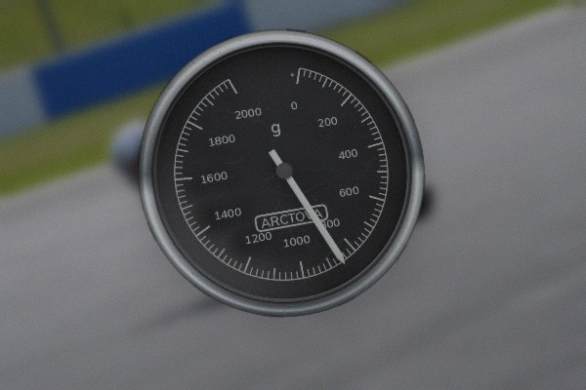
860g
